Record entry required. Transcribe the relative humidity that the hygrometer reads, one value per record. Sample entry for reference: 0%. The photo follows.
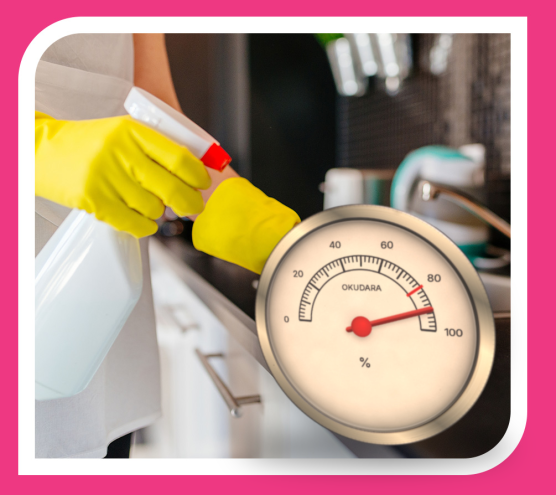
90%
